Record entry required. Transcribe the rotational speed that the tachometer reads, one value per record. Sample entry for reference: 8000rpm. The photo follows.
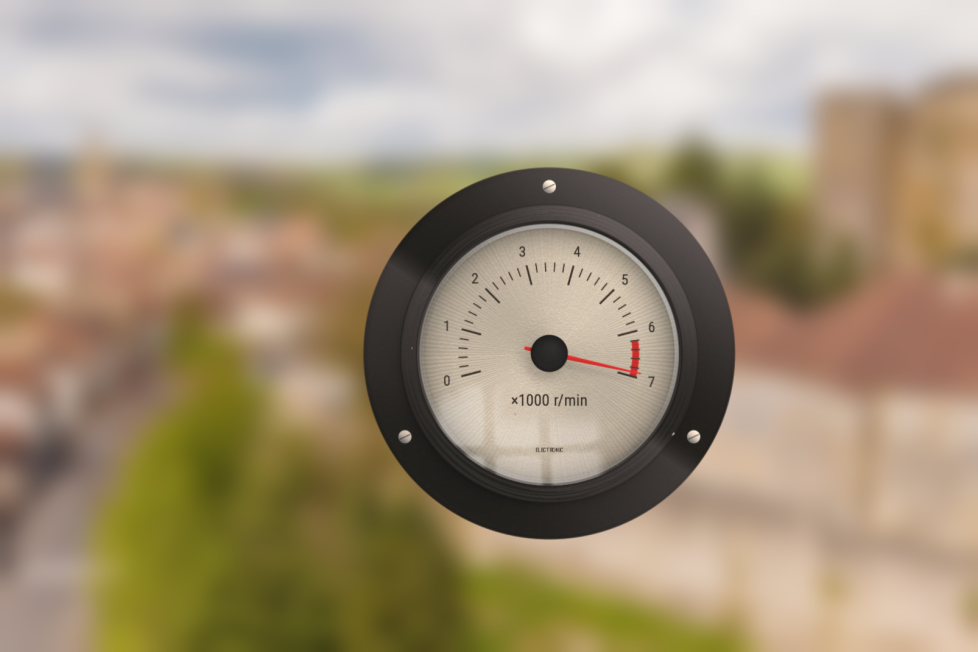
6900rpm
